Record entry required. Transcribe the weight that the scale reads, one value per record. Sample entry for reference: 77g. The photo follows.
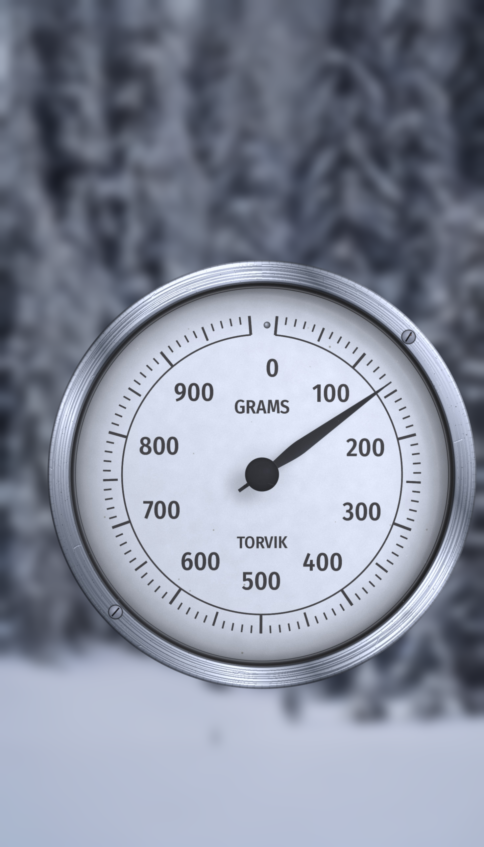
140g
